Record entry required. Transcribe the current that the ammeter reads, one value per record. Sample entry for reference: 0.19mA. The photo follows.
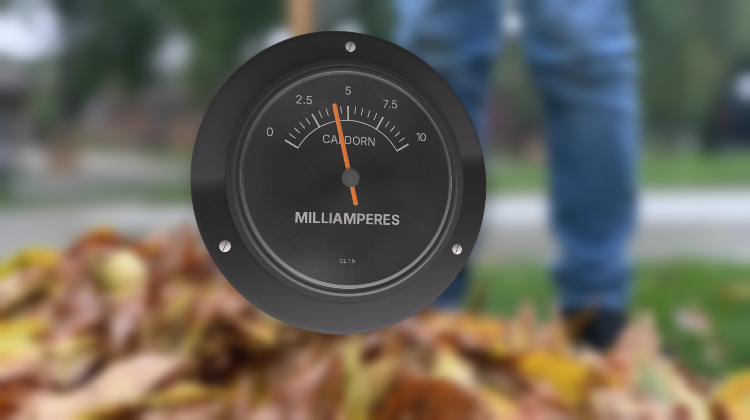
4mA
